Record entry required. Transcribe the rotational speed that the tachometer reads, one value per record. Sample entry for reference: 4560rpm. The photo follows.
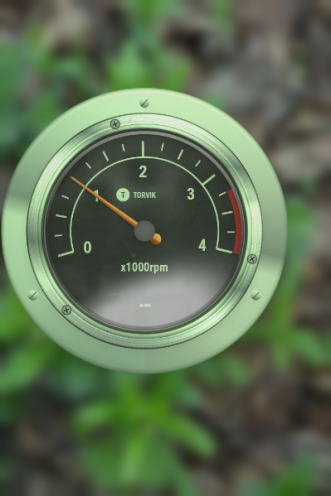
1000rpm
